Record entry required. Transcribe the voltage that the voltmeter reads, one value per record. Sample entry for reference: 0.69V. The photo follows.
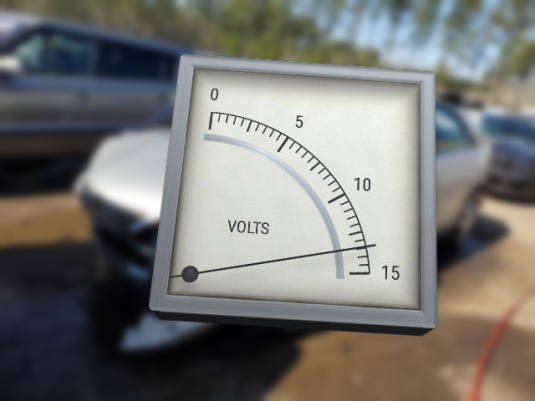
13.5V
